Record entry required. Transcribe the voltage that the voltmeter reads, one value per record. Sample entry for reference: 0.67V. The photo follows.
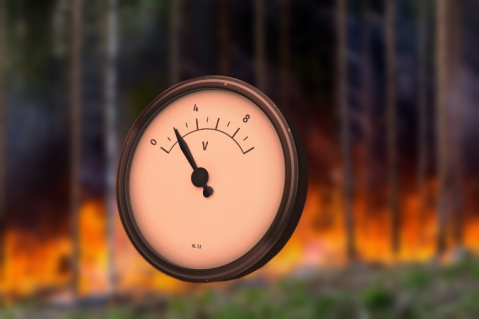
2V
